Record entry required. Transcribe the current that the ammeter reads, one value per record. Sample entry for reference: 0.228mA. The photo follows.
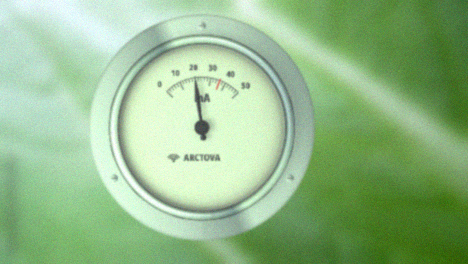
20mA
